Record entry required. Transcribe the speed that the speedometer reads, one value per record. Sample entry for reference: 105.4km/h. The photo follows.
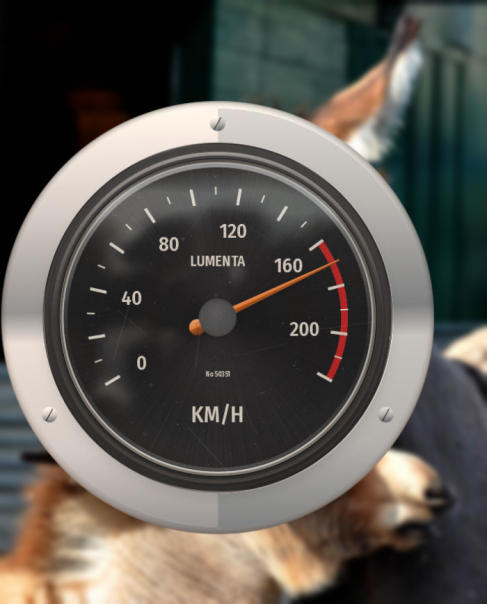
170km/h
